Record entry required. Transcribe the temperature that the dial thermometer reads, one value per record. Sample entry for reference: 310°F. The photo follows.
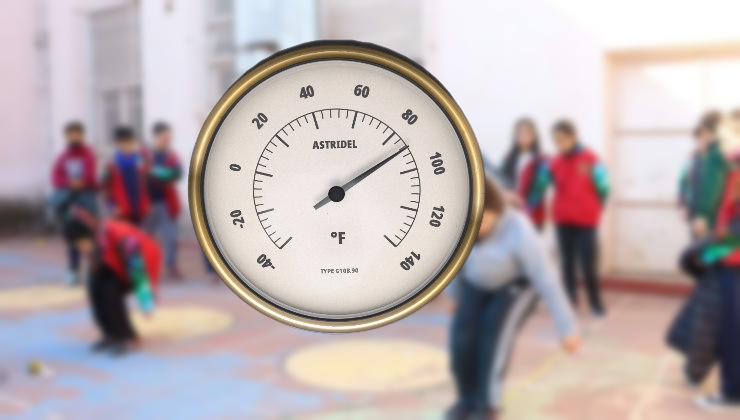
88°F
